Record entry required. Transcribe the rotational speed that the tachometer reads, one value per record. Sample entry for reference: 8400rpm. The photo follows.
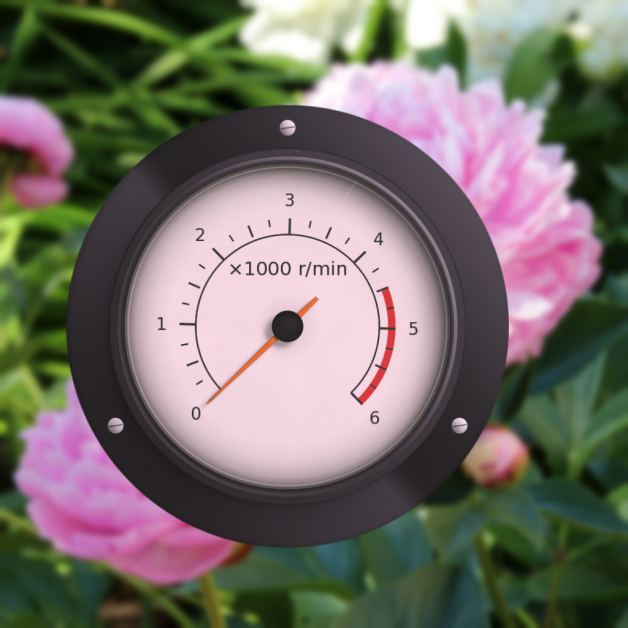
0rpm
